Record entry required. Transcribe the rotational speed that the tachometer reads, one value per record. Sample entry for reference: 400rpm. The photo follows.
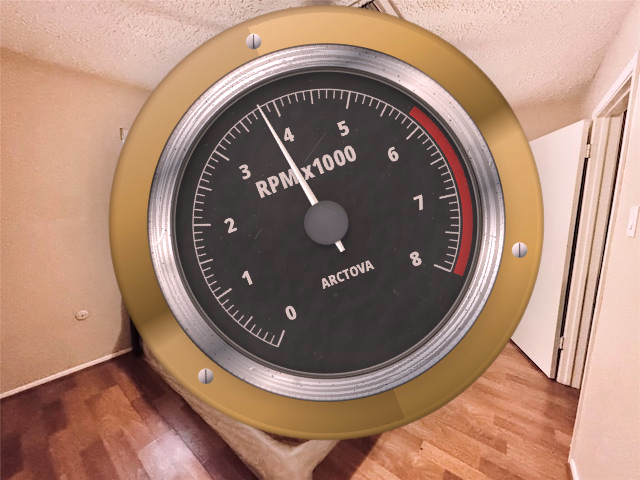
3800rpm
